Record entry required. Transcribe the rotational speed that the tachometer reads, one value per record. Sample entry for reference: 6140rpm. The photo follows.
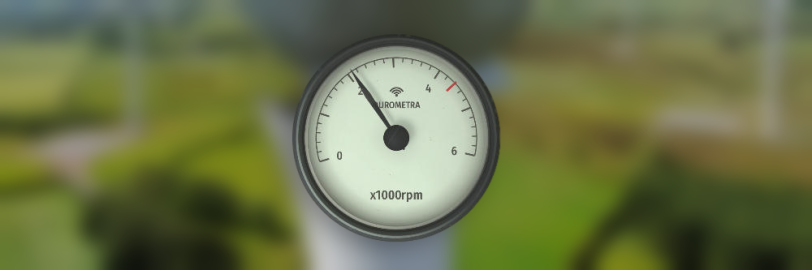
2100rpm
